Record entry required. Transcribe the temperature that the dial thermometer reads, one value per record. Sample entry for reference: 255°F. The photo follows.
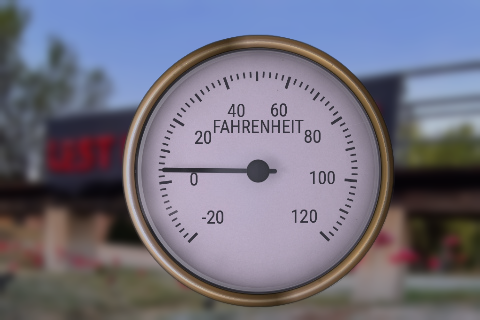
4°F
